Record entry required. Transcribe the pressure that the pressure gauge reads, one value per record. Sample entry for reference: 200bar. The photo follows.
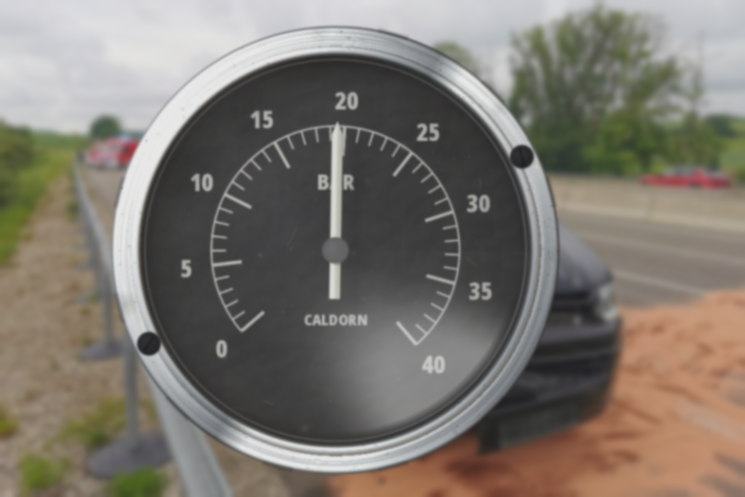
19.5bar
